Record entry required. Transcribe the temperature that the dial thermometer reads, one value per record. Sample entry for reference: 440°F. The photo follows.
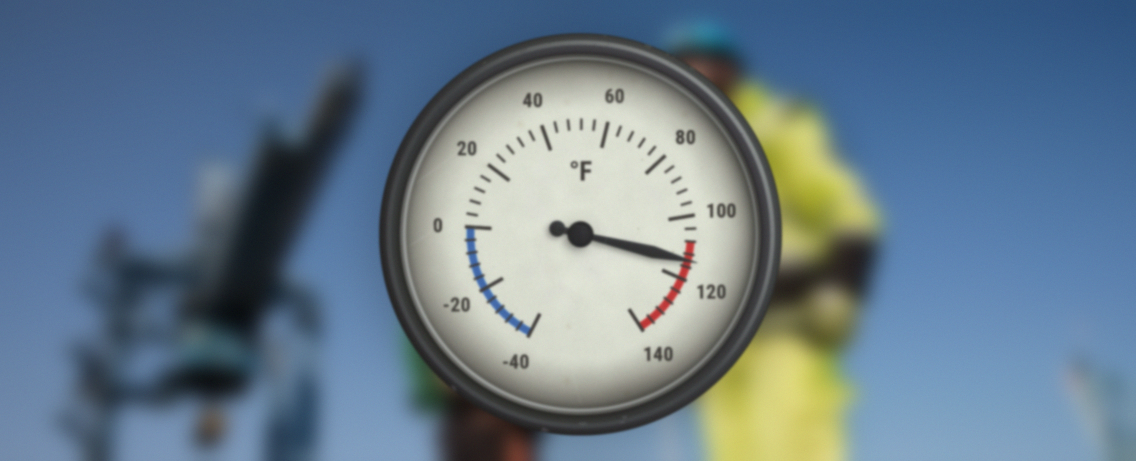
114°F
